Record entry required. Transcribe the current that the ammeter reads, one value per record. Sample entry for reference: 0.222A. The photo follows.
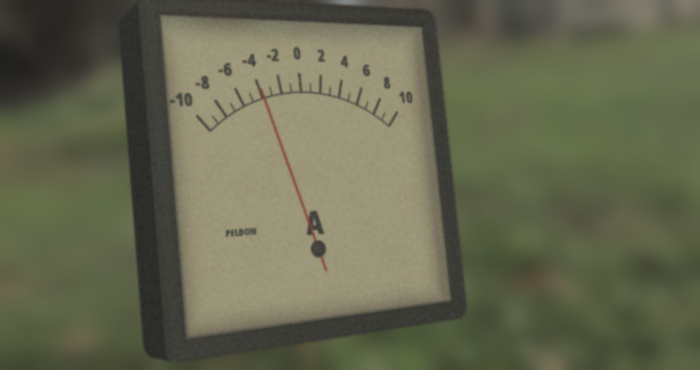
-4A
